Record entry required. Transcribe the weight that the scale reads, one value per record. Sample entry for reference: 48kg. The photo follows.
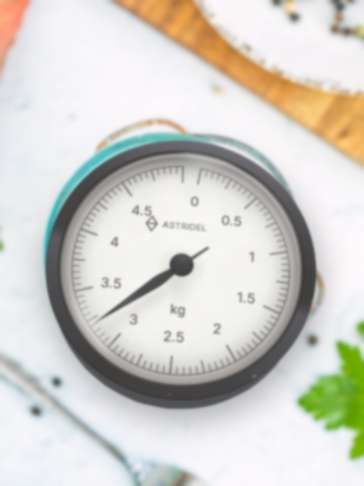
3.2kg
